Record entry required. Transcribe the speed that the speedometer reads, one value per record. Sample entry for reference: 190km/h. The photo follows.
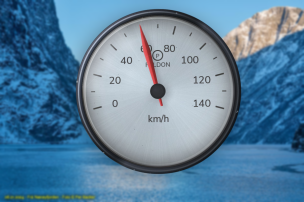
60km/h
